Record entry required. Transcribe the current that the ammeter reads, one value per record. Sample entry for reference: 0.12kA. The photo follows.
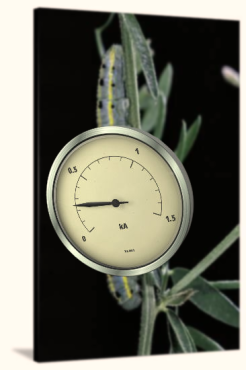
0.25kA
